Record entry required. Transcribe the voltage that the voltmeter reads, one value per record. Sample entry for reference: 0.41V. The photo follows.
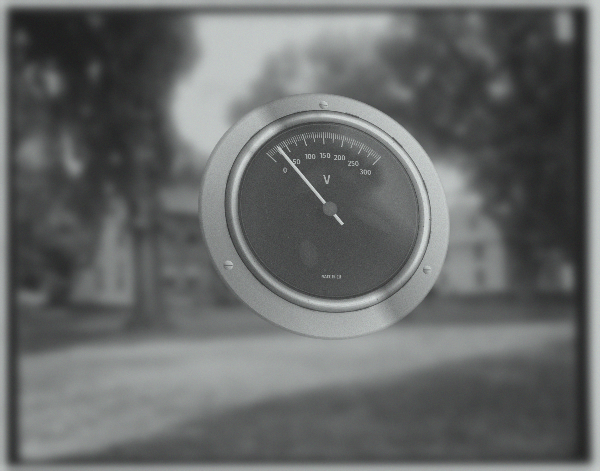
25V
